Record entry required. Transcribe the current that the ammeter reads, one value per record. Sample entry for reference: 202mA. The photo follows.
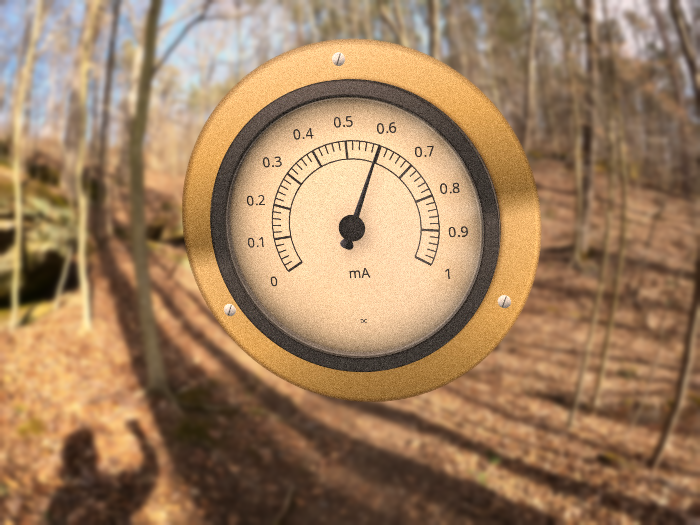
0.6mA
